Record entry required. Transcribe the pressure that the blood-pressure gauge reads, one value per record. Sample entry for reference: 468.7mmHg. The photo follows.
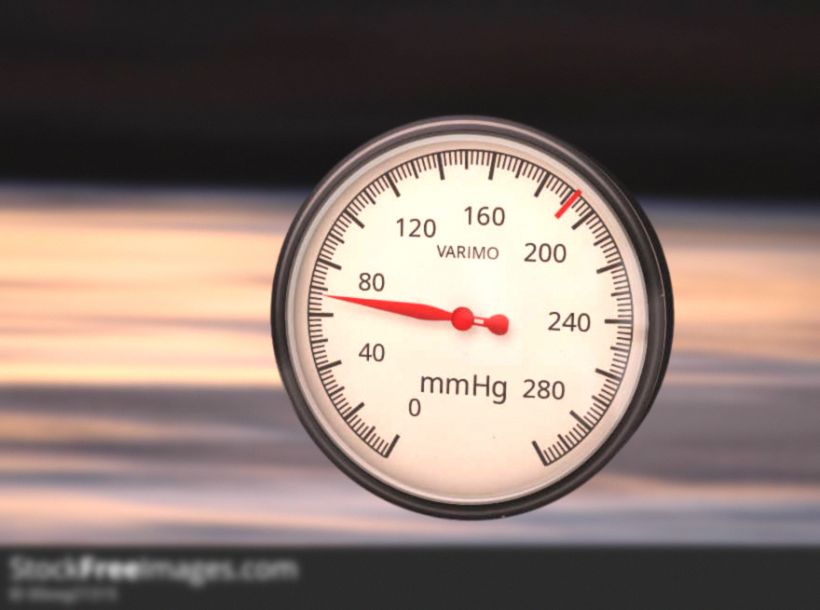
68mmHg
